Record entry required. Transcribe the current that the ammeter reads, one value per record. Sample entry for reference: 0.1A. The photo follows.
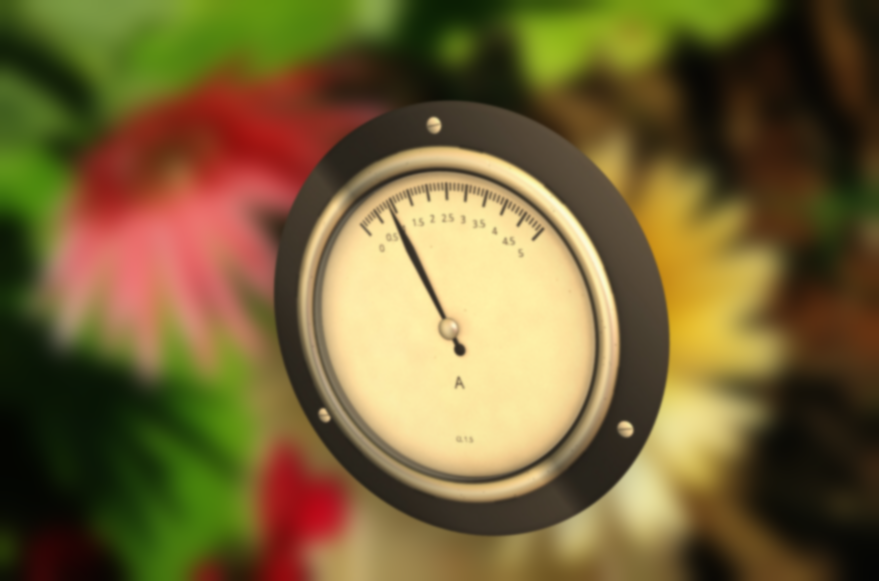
1A
